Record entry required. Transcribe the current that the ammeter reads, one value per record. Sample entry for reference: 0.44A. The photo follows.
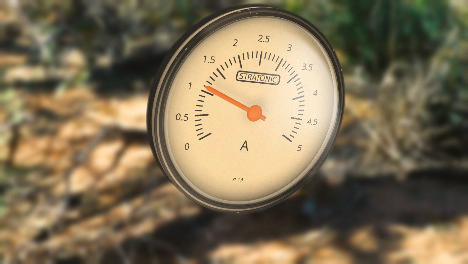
1.1A
